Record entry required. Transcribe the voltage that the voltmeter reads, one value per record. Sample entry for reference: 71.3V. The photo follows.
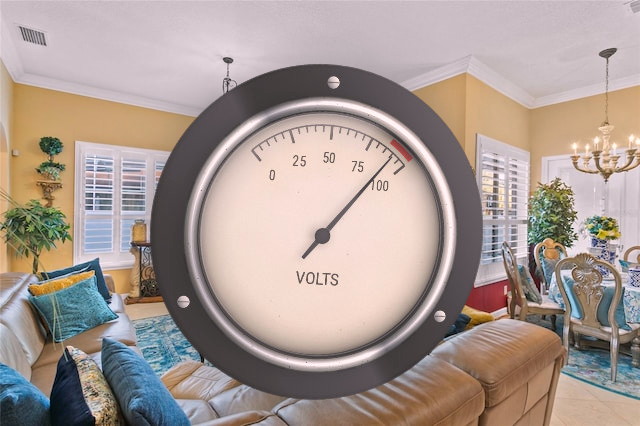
90V
